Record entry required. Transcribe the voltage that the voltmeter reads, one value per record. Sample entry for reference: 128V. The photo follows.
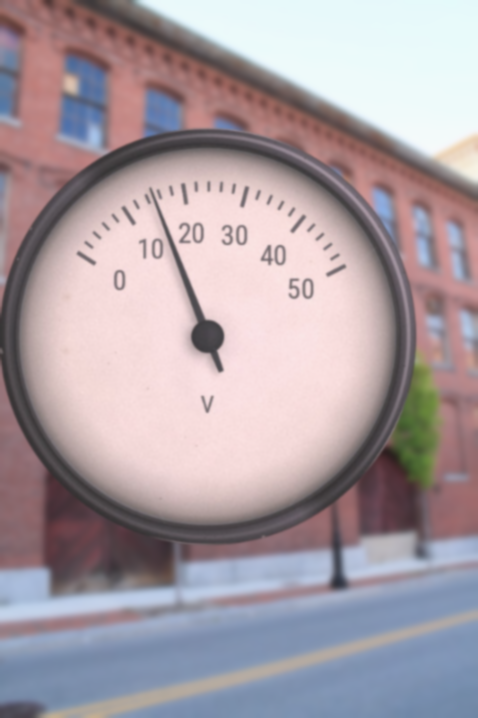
15V
